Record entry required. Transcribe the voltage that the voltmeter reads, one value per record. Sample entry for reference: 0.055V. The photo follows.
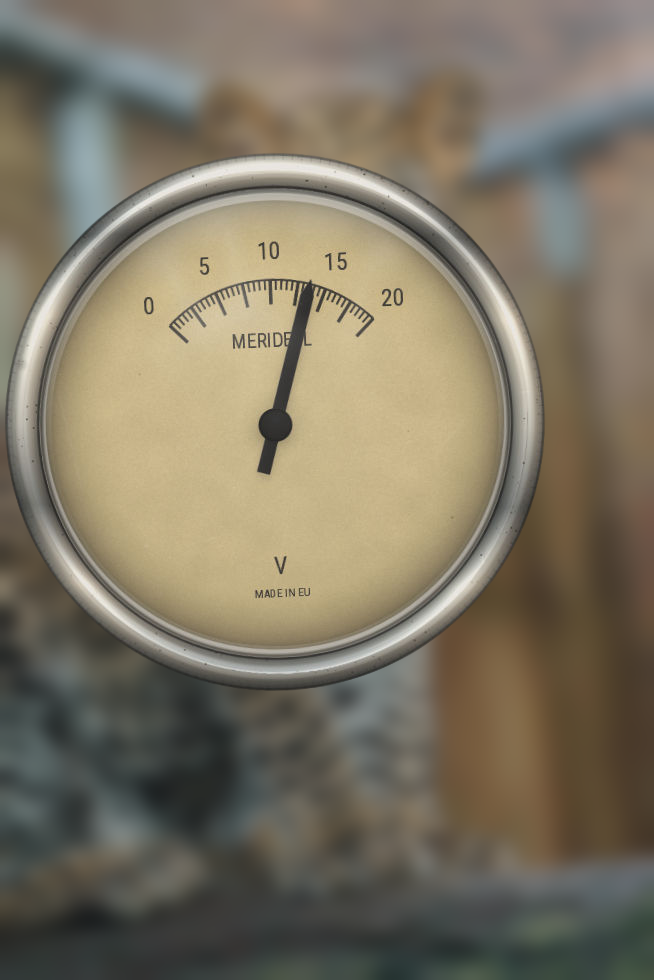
13.5V
